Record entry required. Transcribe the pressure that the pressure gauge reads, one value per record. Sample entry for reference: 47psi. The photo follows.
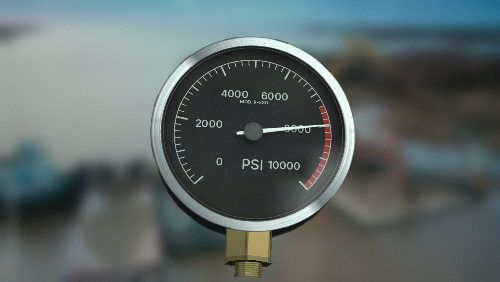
8000psi
